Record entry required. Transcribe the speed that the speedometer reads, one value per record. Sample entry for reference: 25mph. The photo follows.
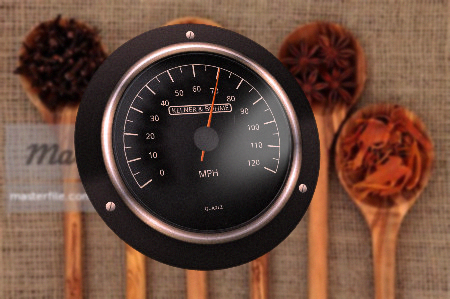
70mph
